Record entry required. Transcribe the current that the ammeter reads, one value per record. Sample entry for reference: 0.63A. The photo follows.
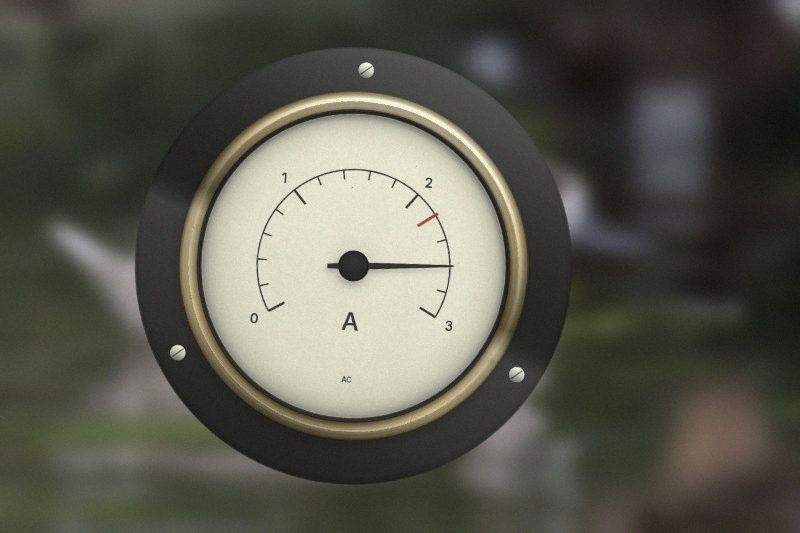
2.6A
